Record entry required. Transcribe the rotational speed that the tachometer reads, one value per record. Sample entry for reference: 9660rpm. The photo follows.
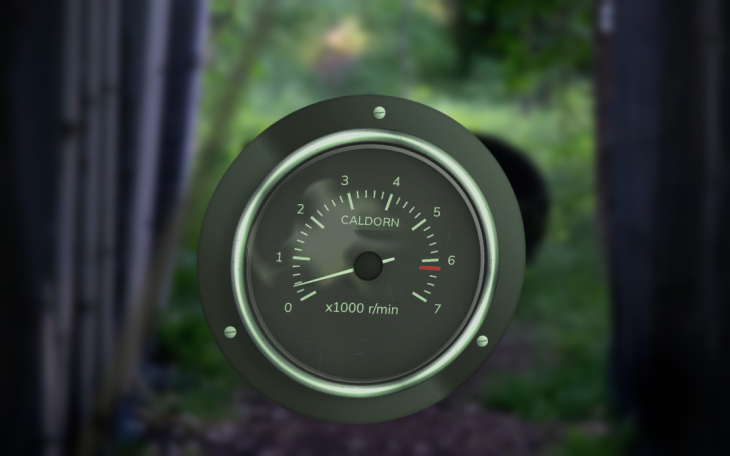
400rpm
